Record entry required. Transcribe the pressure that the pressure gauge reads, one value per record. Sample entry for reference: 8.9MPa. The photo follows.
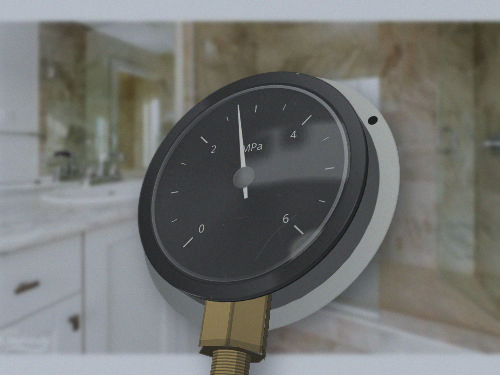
2.75MPa
